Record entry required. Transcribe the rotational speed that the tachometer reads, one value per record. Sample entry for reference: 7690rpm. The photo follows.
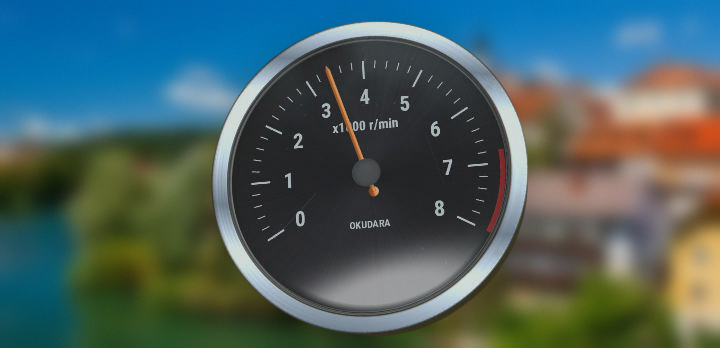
3400rpm
